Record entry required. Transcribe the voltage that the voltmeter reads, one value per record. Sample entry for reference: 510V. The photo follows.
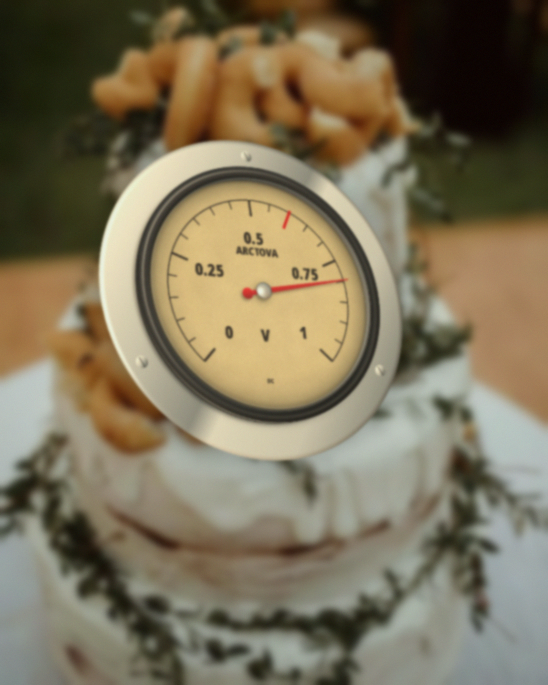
0.8V
